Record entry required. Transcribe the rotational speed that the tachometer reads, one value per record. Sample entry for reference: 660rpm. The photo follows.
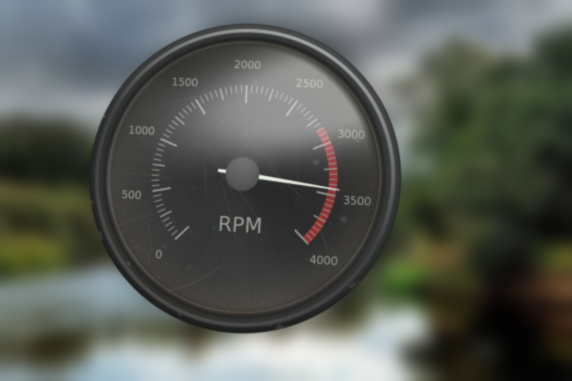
3450rpm
